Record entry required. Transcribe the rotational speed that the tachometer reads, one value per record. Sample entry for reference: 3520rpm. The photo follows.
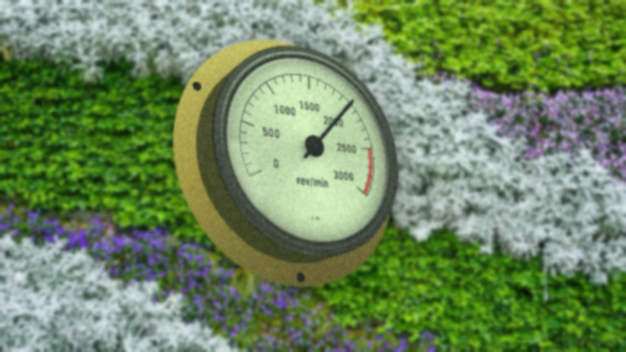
2000rpm
